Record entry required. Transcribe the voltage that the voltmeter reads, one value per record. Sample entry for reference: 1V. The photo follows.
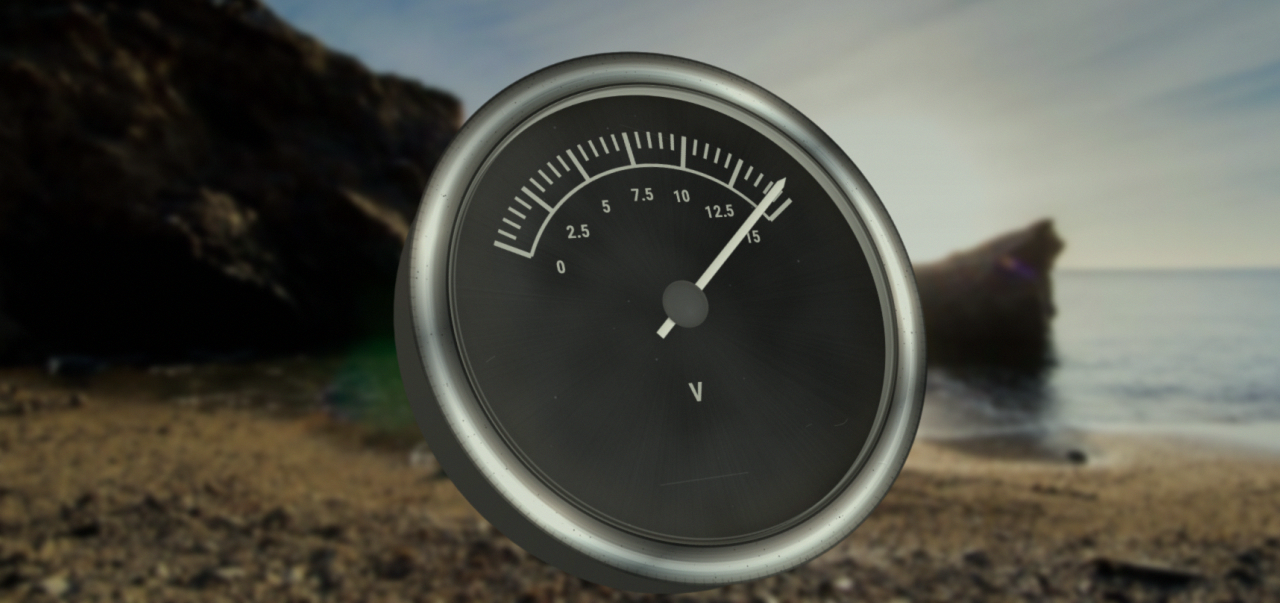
14.25V
